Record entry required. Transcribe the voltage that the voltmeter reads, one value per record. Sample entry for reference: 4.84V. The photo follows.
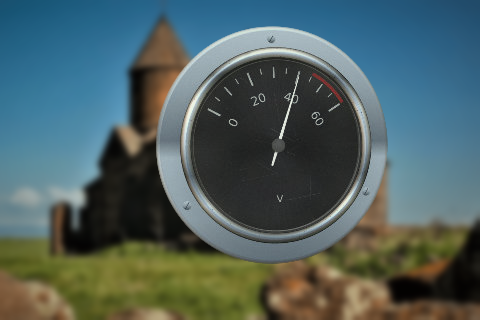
40V
